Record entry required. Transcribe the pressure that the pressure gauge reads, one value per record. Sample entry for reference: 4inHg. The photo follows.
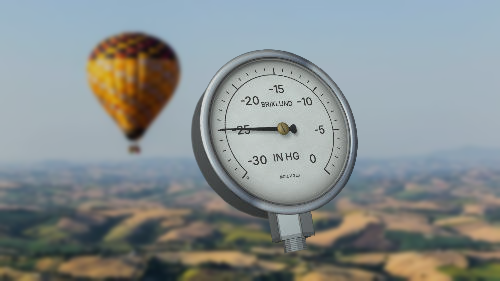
-25inHg
